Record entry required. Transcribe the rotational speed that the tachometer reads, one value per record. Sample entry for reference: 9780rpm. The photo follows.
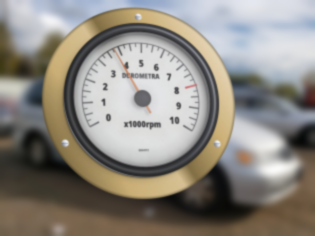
3750rpm
